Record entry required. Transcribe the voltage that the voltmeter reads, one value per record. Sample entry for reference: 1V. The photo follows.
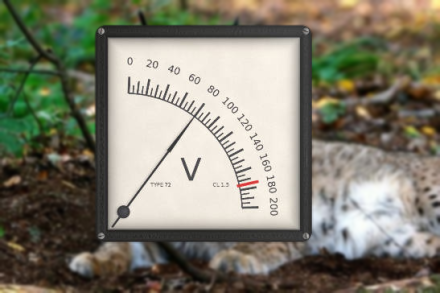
80V
